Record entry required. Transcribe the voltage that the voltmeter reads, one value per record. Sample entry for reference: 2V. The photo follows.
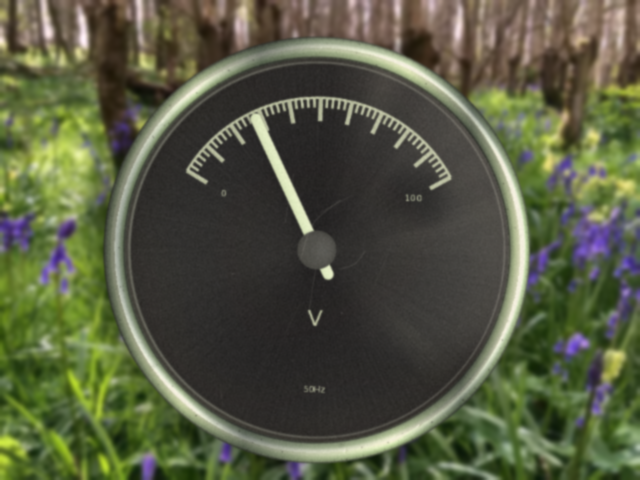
28V
